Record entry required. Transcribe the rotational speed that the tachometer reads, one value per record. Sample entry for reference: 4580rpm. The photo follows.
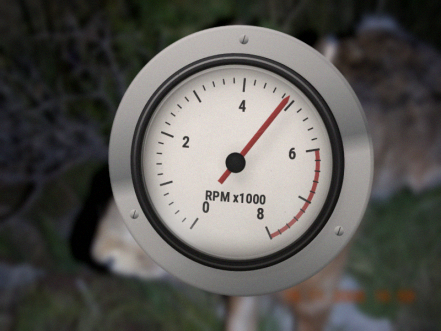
4900rpm
